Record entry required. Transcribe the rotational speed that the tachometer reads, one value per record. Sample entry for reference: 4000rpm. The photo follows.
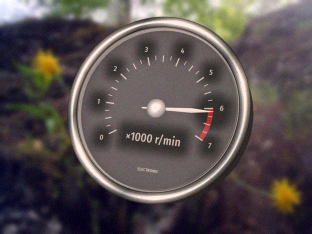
6125rpm
